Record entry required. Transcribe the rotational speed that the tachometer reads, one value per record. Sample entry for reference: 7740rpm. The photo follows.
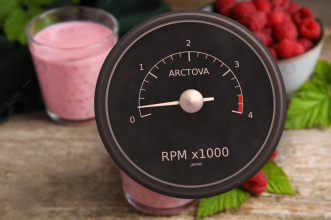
200rpm
